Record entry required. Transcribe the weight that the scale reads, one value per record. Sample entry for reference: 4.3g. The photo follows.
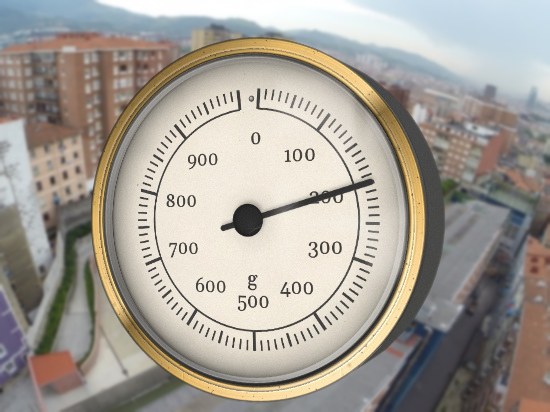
200g
